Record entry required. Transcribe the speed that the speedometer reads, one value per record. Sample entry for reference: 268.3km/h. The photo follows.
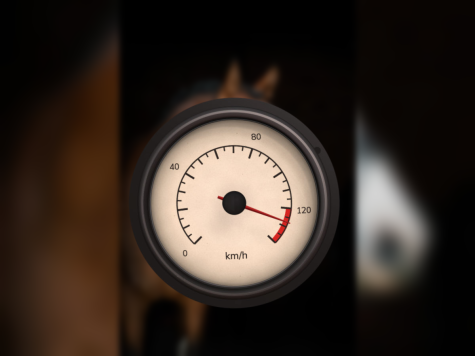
127.5km/h
